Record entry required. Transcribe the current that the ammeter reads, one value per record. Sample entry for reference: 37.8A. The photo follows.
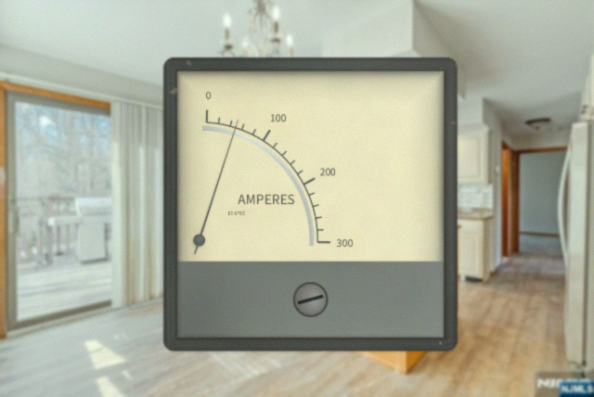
50A
